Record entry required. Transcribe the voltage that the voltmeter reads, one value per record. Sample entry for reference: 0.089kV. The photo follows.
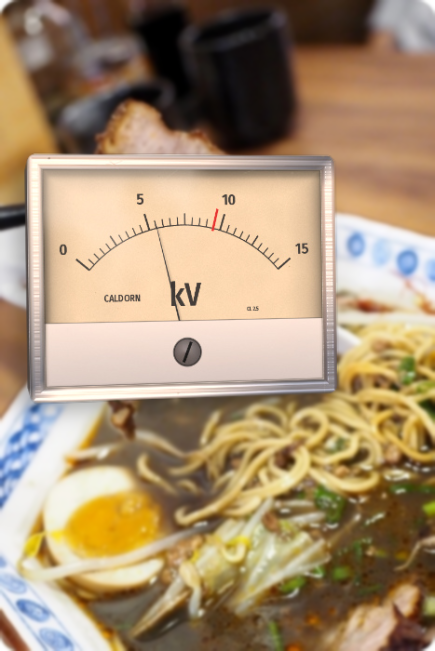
5.5kV
